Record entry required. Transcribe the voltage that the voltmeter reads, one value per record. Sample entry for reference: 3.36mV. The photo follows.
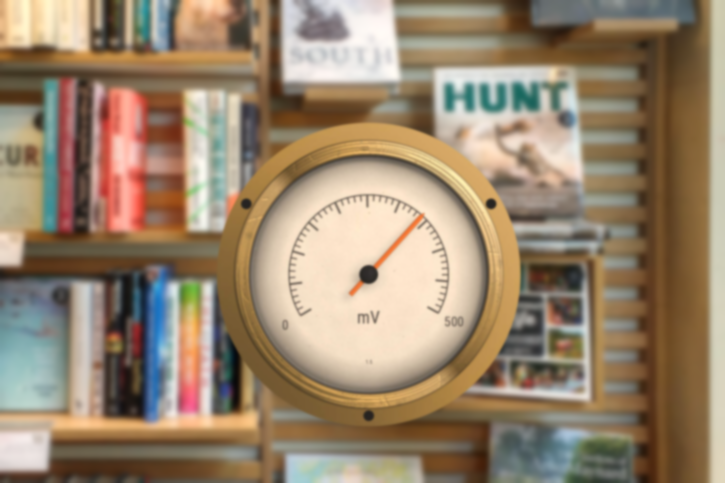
340mV
